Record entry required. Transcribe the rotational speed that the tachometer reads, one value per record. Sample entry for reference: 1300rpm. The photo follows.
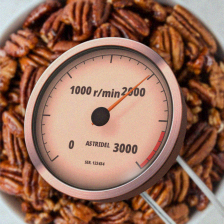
2000rpm
